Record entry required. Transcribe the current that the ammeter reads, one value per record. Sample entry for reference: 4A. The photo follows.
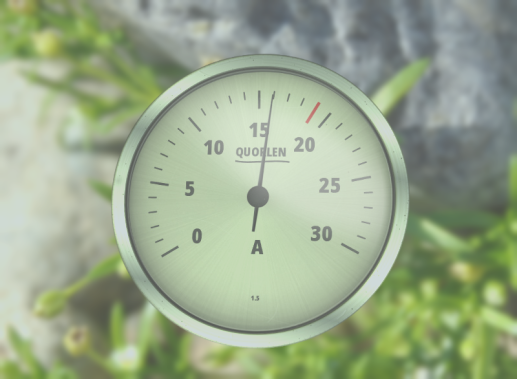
16A
